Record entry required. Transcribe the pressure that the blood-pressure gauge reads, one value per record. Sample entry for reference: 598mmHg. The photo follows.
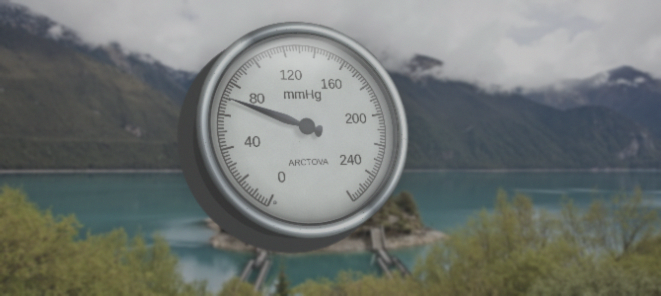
70mmHg
